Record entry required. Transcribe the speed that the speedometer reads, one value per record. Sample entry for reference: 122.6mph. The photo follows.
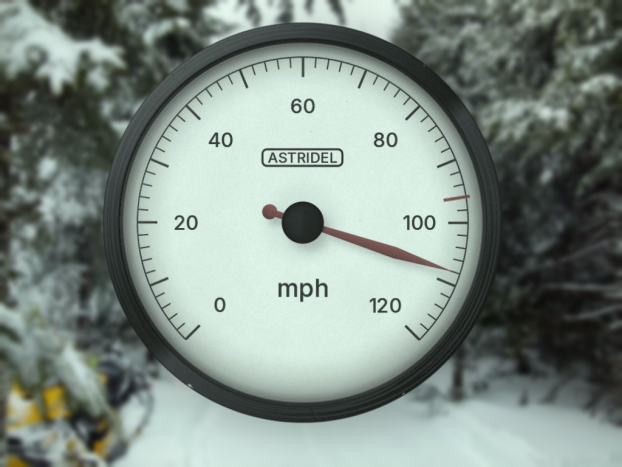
108mph
